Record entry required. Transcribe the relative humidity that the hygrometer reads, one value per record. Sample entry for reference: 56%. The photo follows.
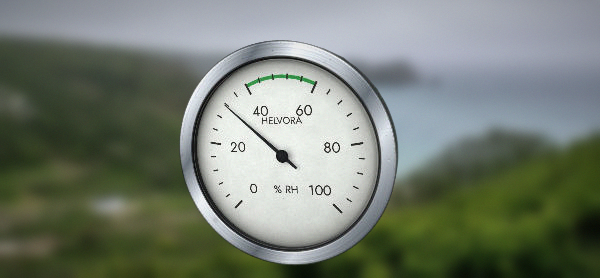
32%
